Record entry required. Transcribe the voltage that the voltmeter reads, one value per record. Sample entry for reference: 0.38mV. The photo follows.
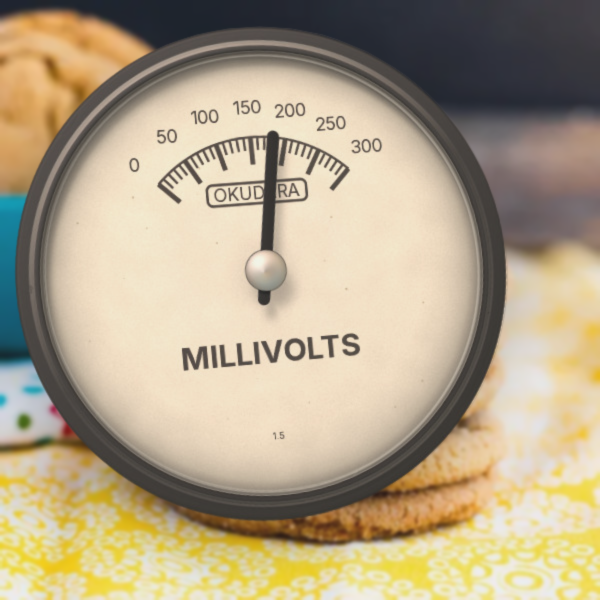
180mV
